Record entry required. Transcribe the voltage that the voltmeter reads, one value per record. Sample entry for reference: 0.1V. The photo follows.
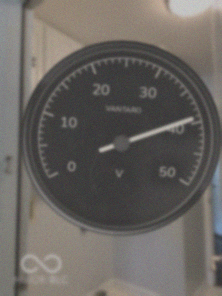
39V
